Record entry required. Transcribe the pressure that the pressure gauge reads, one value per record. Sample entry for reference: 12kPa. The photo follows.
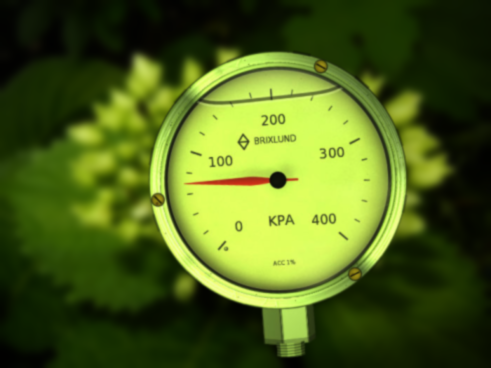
70kPa
